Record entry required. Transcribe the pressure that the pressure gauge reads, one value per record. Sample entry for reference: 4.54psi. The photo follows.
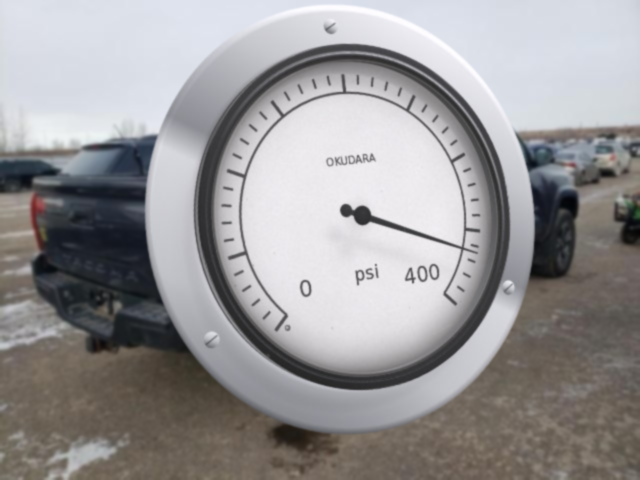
365psi
